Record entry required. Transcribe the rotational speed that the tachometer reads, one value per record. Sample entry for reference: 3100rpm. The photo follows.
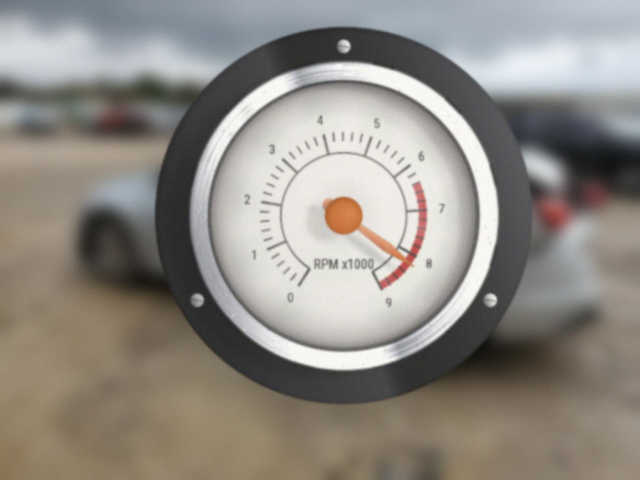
8200rpm
